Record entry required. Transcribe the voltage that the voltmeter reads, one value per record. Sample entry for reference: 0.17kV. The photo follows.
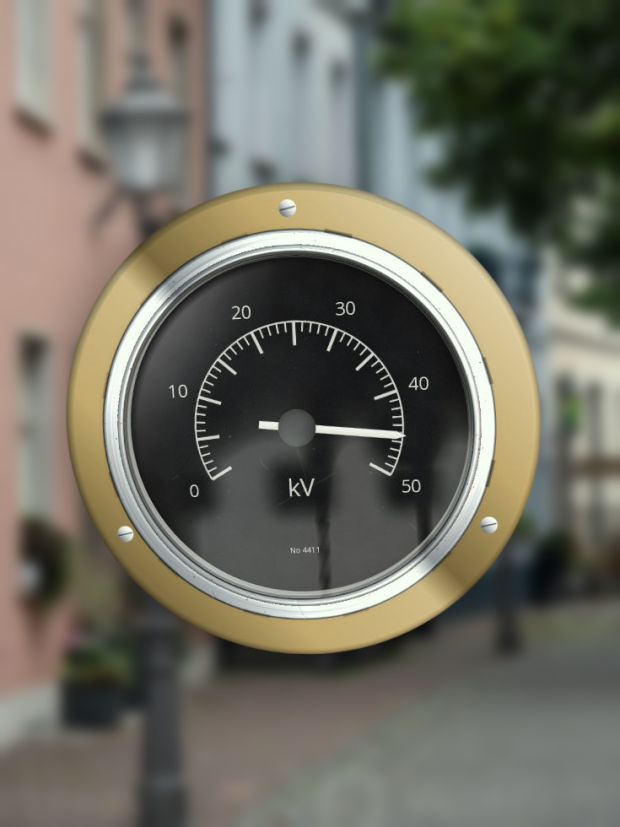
45kV
